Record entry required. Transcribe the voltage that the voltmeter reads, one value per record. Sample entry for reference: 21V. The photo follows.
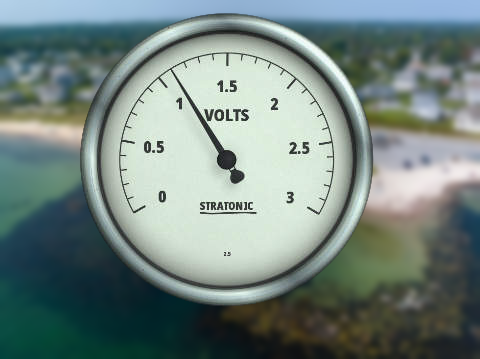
1.1V
